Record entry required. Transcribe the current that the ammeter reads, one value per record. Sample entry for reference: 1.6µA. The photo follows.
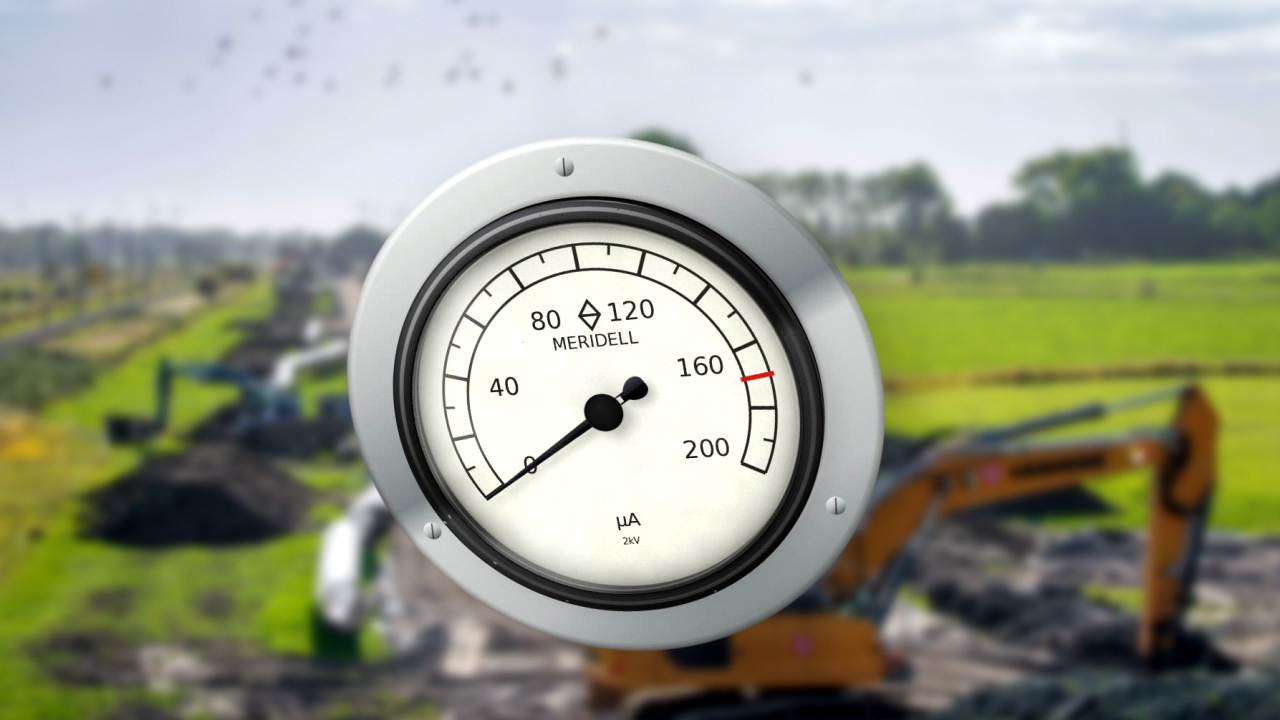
0µA
